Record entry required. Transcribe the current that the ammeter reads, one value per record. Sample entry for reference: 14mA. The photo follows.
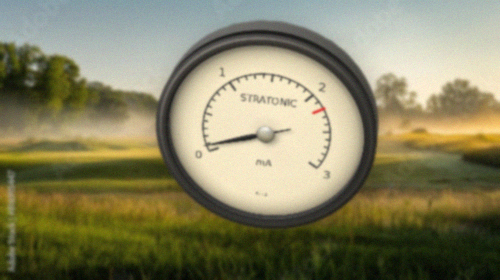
0.1mA
